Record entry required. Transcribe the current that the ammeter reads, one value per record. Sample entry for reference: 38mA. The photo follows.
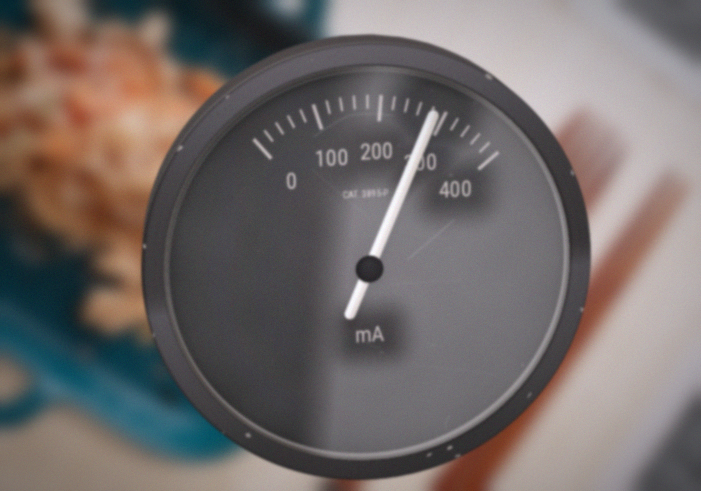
280mA
